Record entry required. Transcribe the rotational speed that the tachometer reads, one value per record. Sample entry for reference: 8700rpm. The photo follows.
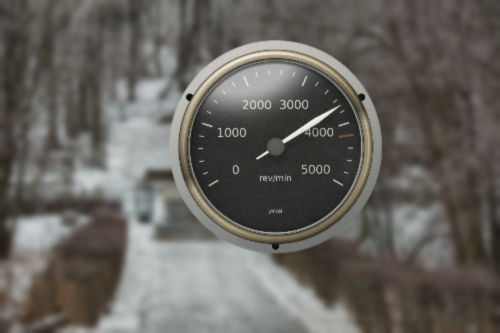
3700rpm
